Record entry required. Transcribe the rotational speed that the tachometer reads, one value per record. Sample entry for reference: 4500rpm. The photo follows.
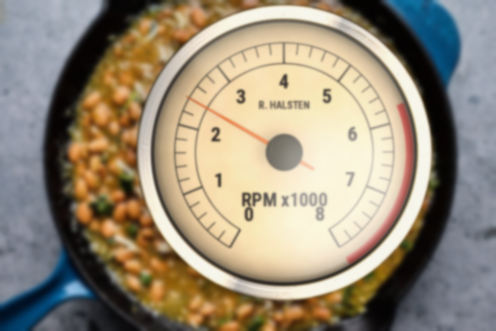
2400rpm
